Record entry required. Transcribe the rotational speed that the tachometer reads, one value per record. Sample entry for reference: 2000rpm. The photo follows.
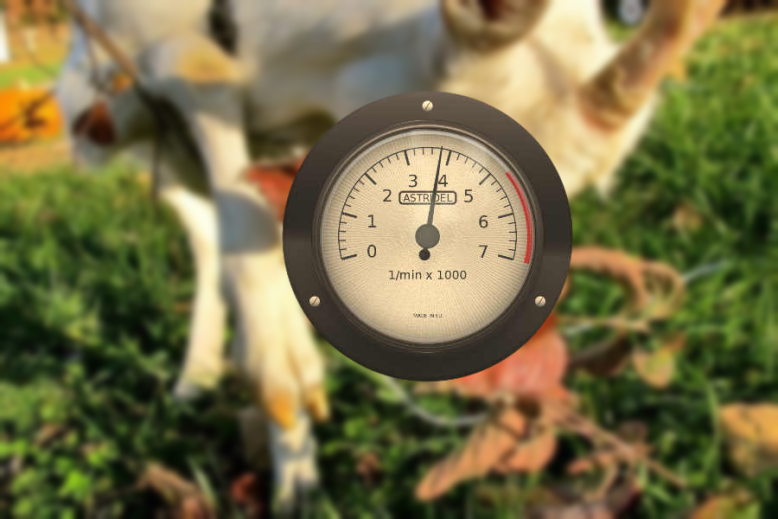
3800rpm
